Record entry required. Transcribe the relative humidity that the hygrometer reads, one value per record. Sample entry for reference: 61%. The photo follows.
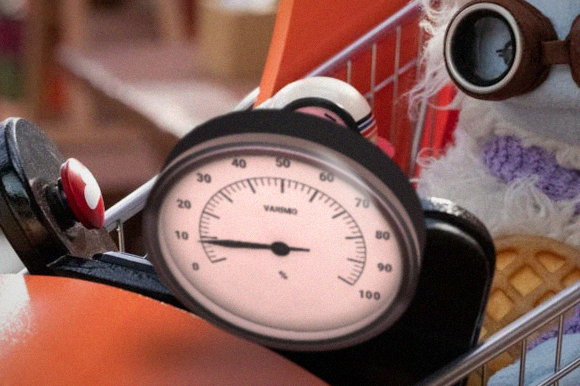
10%
